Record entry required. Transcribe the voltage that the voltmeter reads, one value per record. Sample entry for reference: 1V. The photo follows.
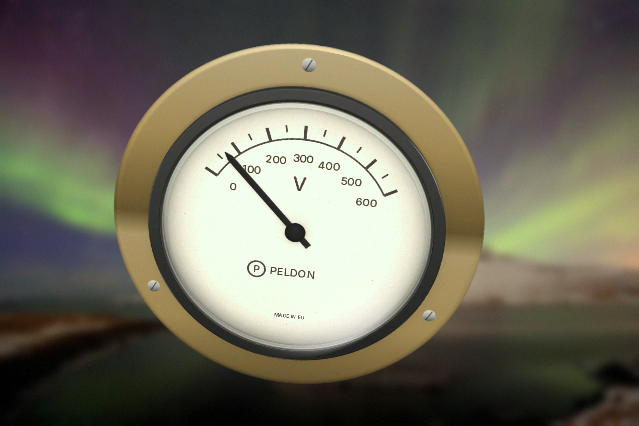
75V
